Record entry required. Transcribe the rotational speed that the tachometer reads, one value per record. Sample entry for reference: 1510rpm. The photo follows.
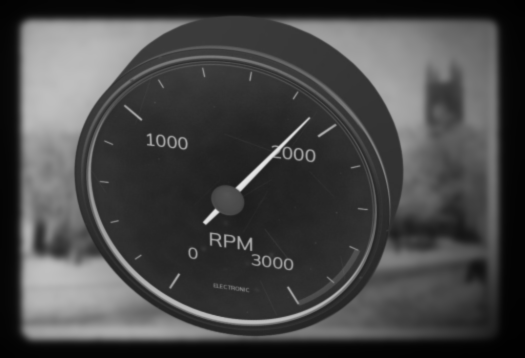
1900rpm
